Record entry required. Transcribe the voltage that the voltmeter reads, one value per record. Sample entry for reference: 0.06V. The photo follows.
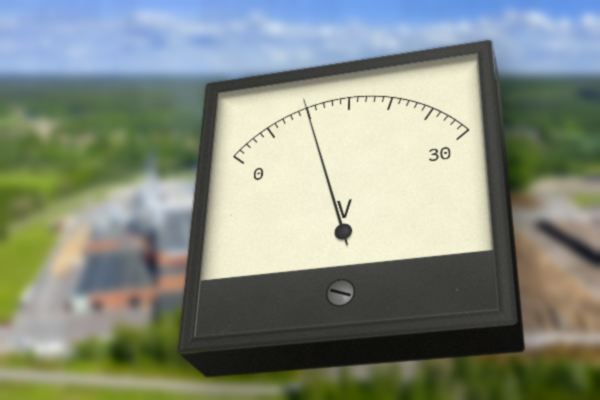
10V
